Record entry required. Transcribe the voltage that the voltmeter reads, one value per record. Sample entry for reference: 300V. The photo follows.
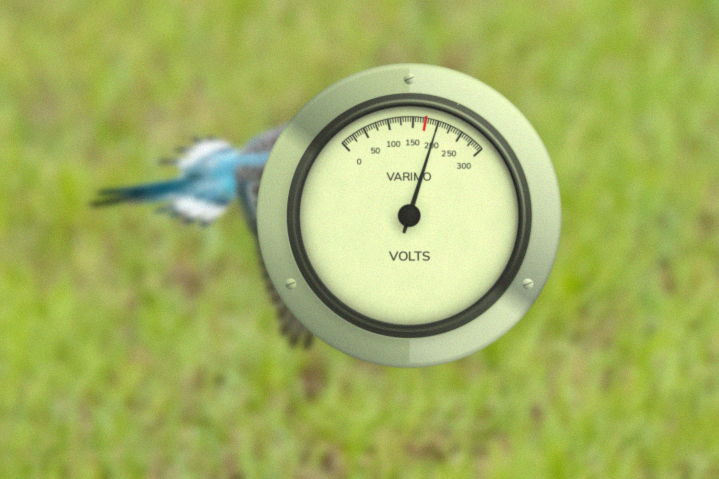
200V
